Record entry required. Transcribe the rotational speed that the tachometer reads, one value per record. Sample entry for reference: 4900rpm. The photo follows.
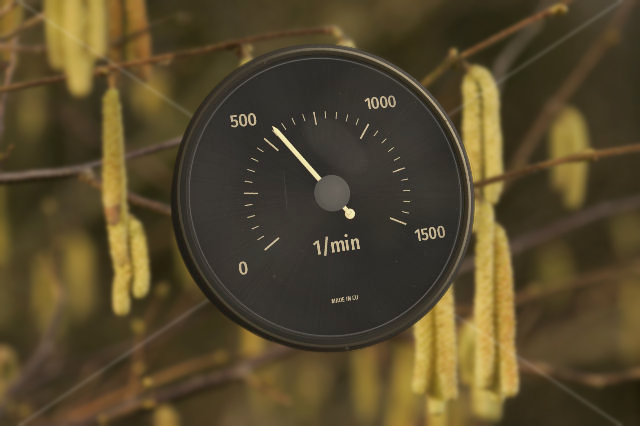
550rpm
